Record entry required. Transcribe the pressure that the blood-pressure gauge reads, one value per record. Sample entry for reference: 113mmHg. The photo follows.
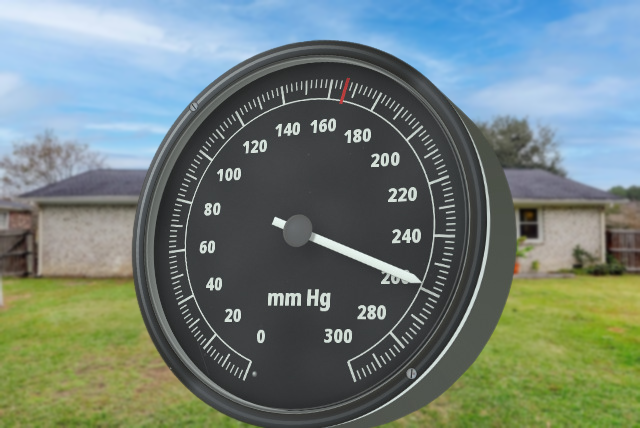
258mmHg
